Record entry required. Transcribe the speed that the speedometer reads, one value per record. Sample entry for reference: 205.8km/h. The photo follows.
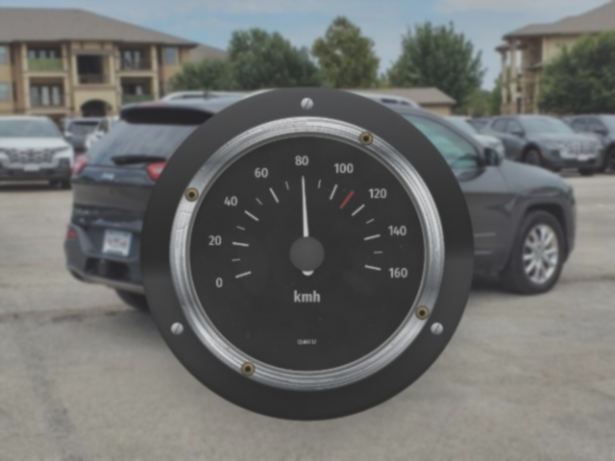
80km/h
